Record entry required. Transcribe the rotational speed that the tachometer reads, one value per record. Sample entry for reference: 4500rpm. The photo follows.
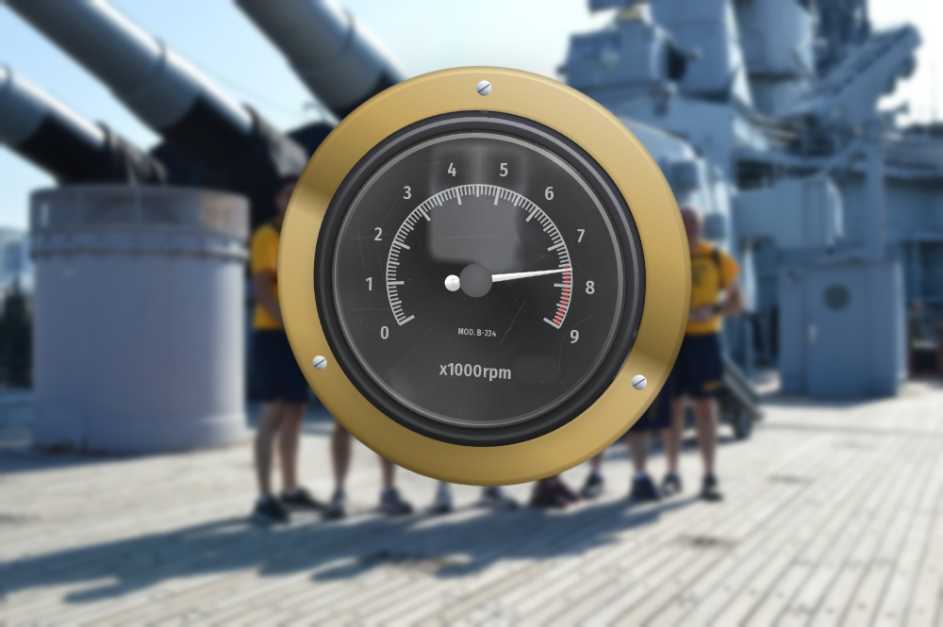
7600rpm
